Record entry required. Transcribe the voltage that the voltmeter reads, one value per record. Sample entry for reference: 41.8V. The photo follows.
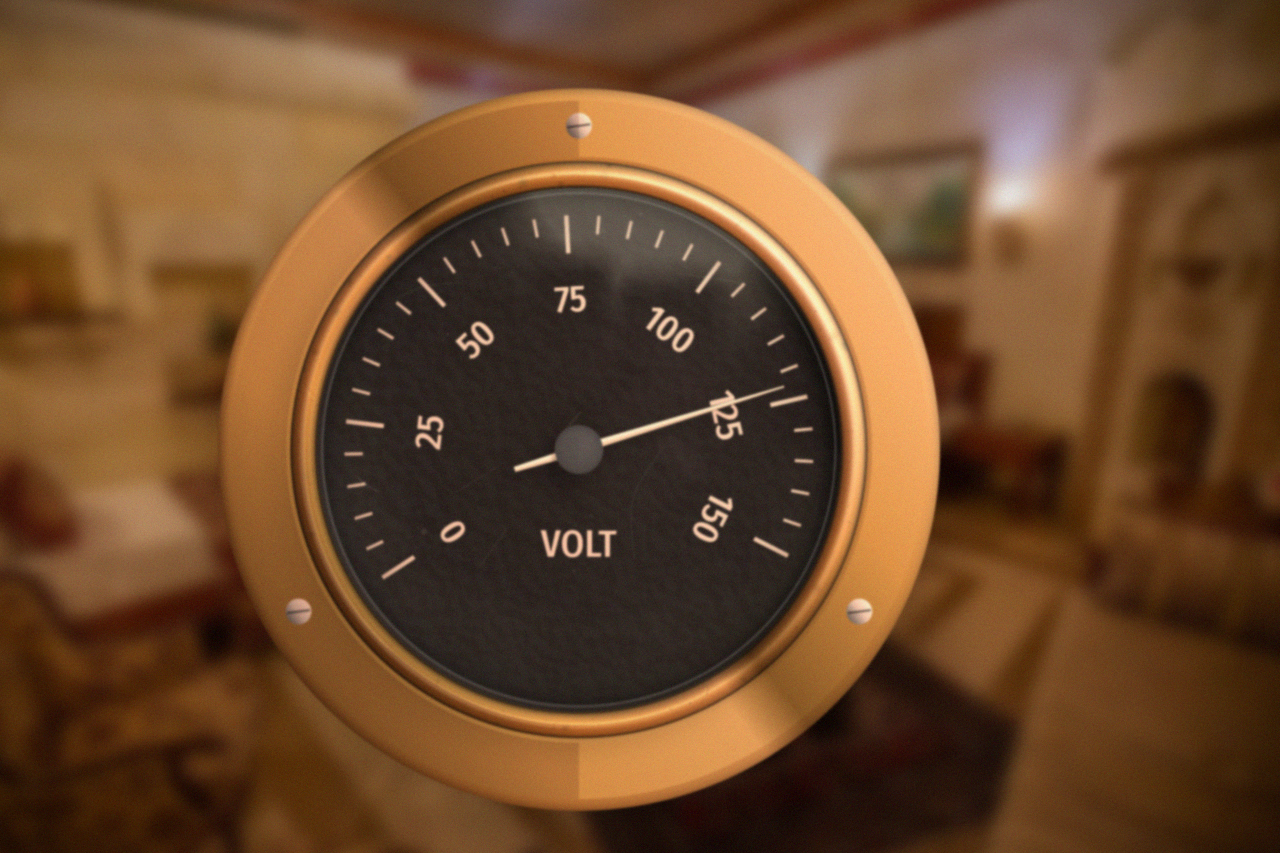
122.5V
